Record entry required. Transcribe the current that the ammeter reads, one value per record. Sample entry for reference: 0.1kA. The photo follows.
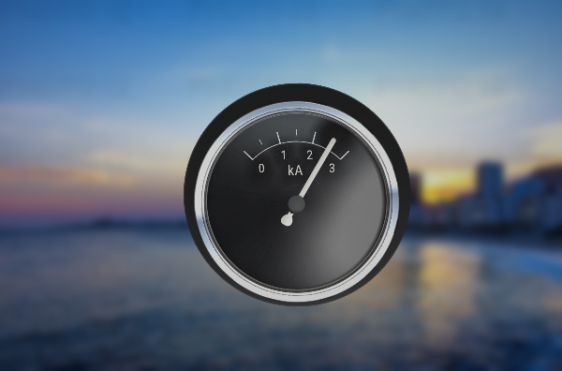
2.5kA
